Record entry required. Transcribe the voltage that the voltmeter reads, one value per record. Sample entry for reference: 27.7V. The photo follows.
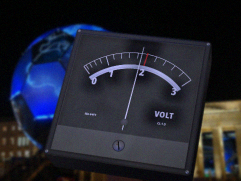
1.9V
